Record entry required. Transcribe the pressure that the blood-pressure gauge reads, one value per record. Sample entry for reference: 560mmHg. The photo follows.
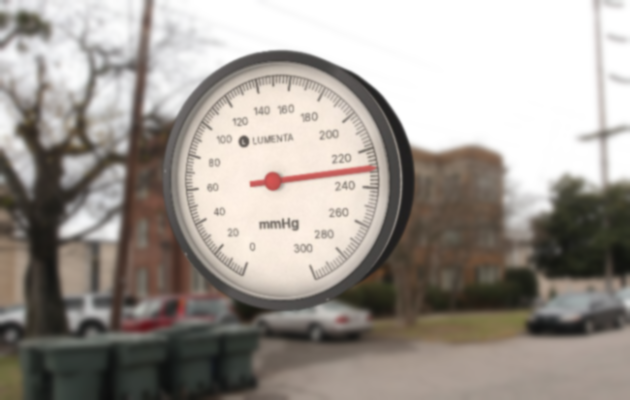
230mmHg
